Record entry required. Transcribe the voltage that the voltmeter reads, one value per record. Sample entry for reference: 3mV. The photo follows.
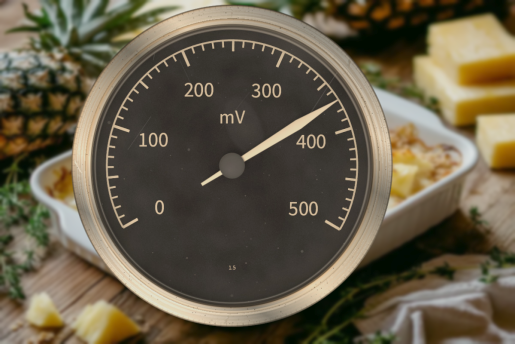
370mV
